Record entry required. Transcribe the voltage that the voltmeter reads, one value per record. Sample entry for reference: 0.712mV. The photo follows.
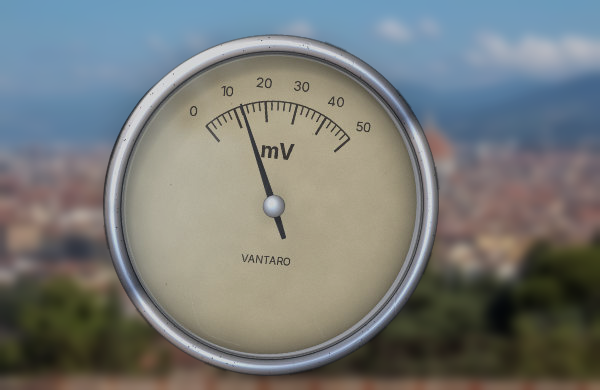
12mV
